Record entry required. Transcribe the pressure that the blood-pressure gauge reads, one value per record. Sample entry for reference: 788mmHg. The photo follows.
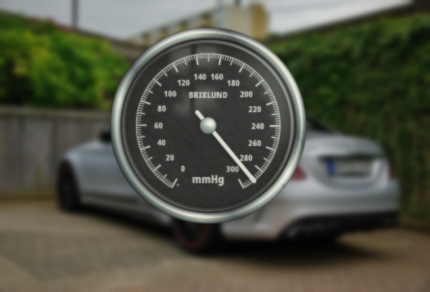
290mmHg
